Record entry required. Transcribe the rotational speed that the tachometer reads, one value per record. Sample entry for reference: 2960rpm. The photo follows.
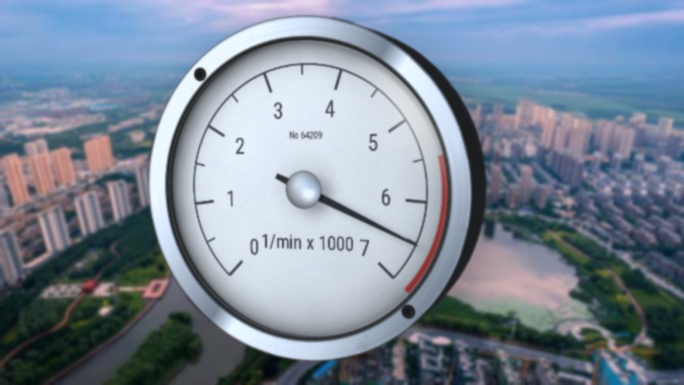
6500rpm
